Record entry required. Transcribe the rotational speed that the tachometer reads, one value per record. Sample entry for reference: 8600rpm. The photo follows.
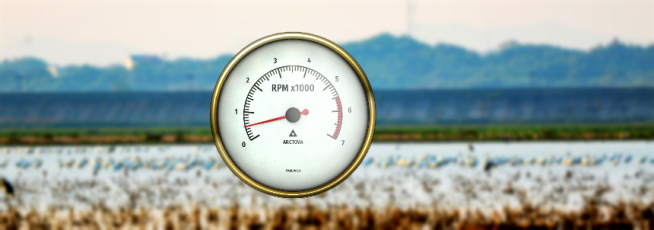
500rpm
